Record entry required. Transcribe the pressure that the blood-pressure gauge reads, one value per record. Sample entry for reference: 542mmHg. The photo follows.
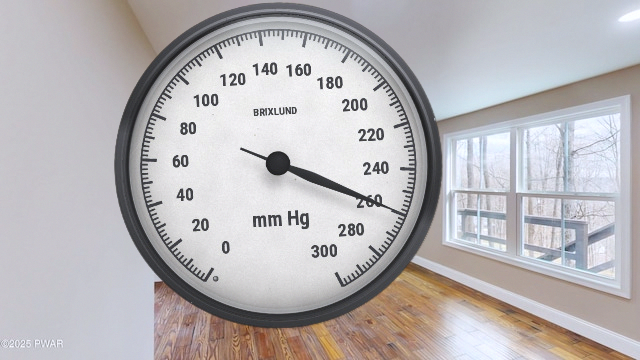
260mmHg
